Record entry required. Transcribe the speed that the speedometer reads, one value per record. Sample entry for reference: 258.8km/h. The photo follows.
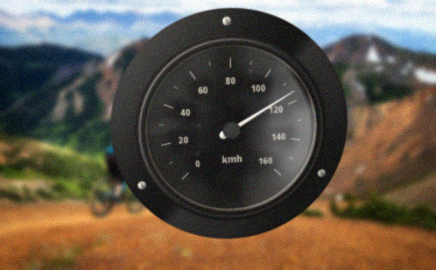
115km/h
